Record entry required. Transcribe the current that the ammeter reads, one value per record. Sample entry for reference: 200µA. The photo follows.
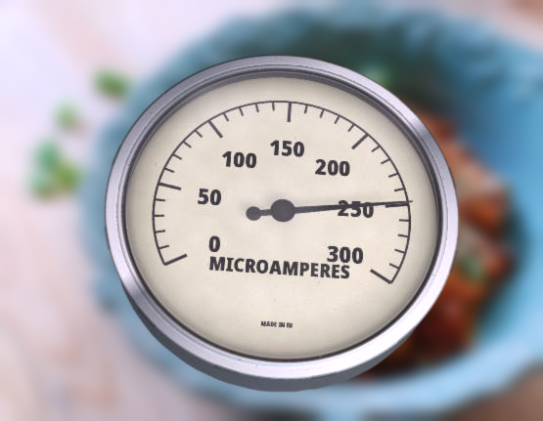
250µA
